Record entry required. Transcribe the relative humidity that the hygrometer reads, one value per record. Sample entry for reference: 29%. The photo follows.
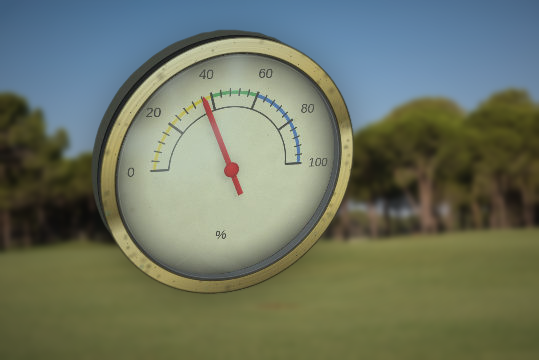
36%
